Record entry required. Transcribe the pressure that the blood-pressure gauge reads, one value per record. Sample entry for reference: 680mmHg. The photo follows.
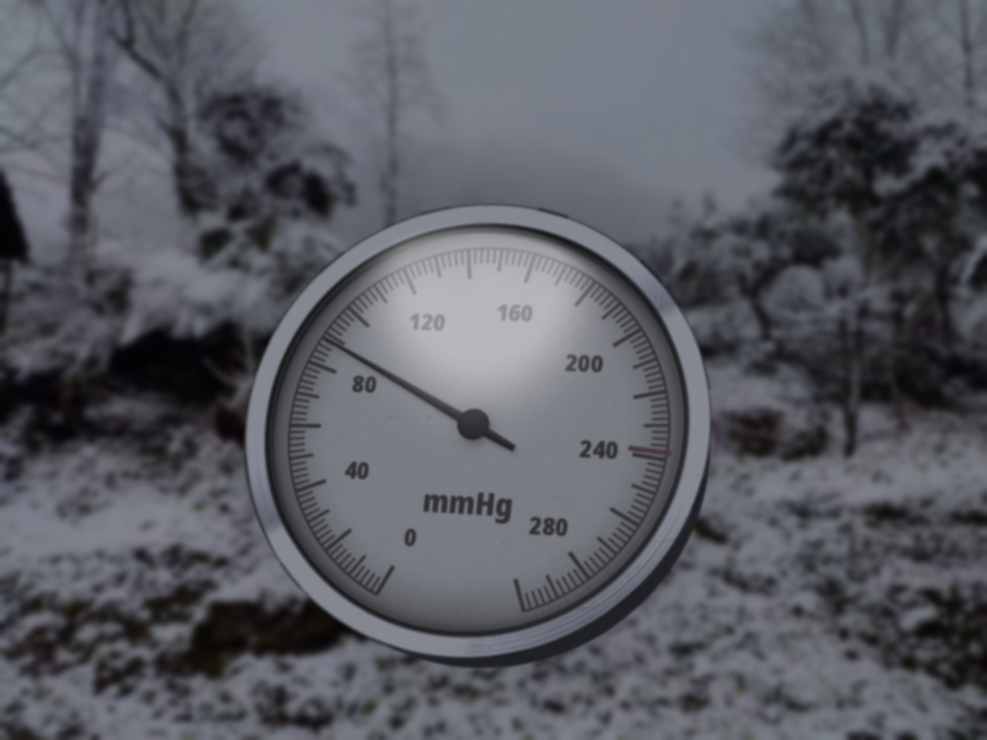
88mmHg
